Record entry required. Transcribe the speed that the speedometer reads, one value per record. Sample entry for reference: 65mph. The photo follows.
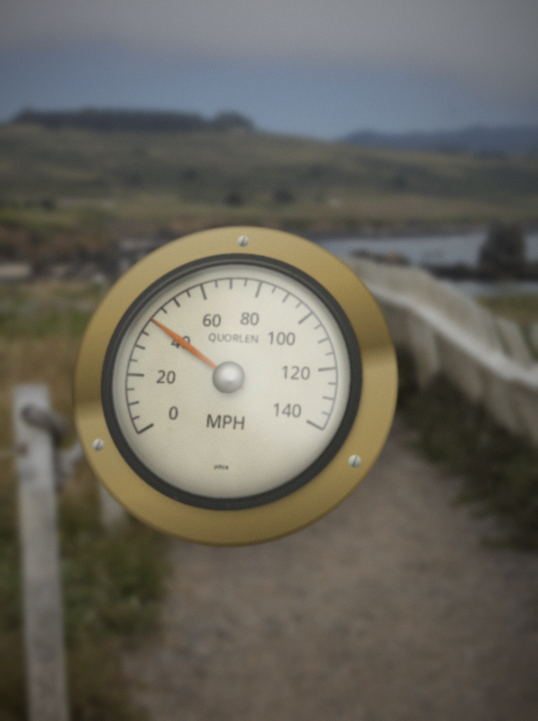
40mph
